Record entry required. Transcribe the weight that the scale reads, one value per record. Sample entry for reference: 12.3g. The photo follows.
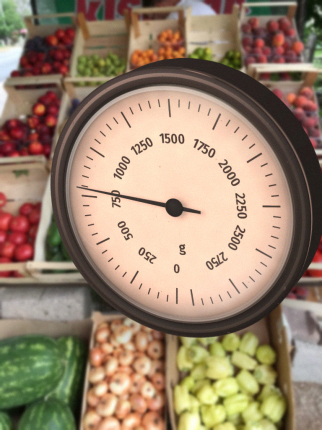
800g
